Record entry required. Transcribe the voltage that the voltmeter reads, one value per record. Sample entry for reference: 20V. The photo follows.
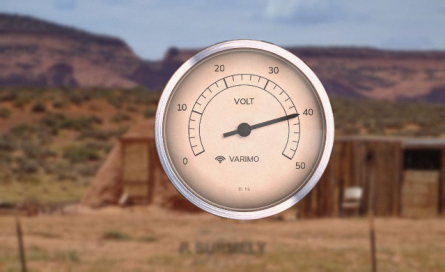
40V
